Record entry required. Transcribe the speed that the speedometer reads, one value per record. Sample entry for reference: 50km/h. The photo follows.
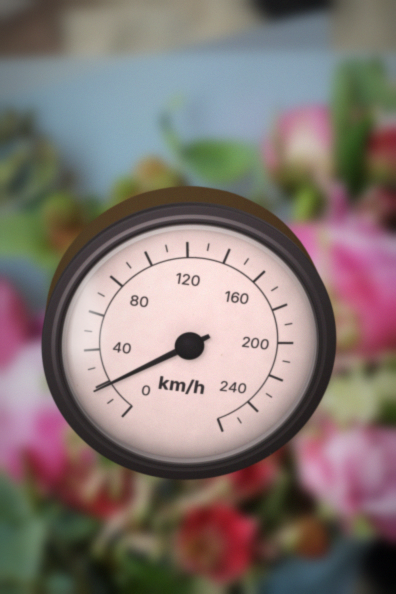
20km/h
